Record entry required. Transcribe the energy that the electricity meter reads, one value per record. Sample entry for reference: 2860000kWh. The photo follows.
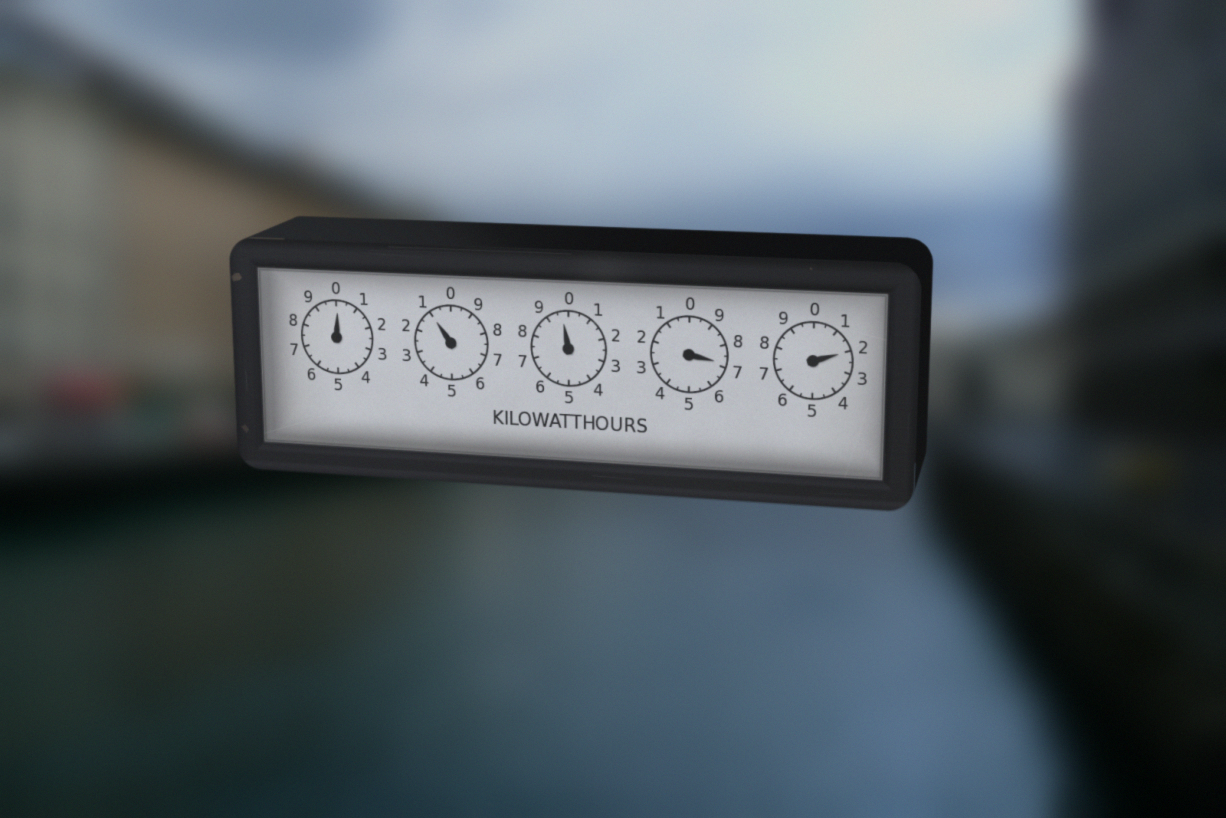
972kWh
